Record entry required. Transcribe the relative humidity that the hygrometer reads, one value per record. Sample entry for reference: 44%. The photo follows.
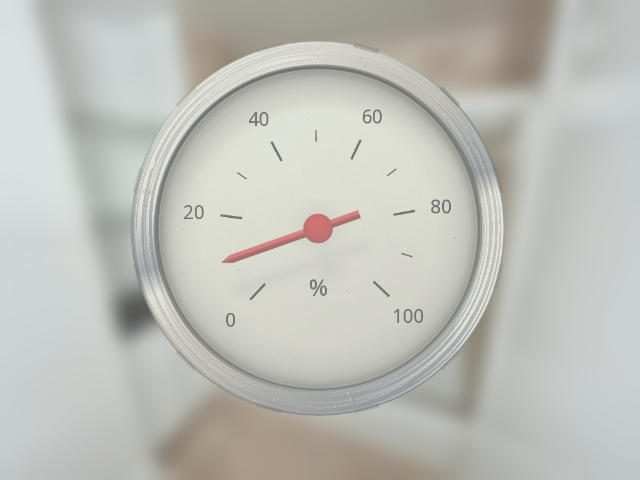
10%
